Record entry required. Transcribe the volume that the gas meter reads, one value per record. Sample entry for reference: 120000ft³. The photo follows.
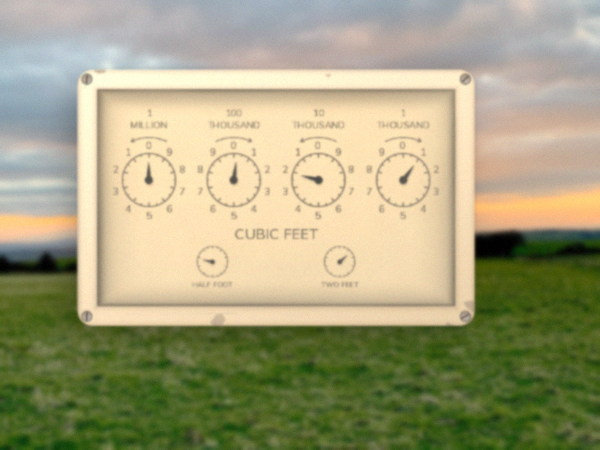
2100ft³
